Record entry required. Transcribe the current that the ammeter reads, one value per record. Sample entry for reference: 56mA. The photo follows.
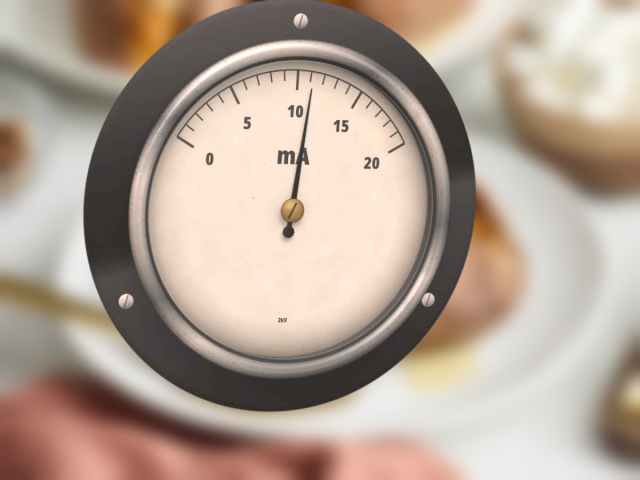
11mA
